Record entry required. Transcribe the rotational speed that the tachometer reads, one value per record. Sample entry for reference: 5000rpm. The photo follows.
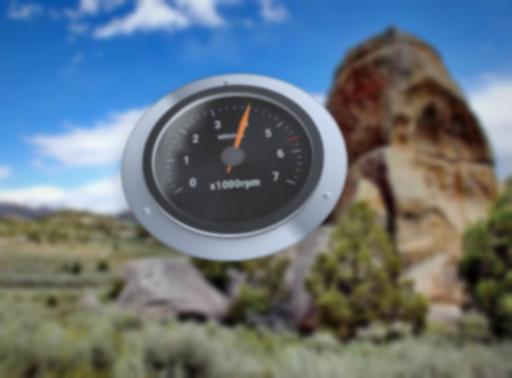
4000rpm
